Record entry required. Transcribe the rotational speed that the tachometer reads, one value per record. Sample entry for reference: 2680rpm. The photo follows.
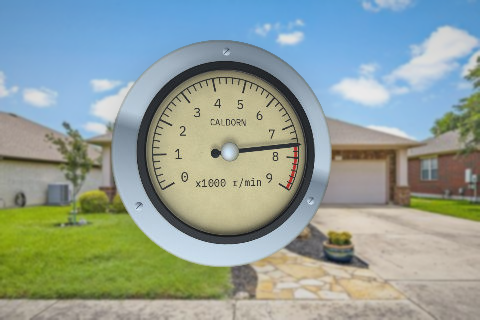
7600rpm
